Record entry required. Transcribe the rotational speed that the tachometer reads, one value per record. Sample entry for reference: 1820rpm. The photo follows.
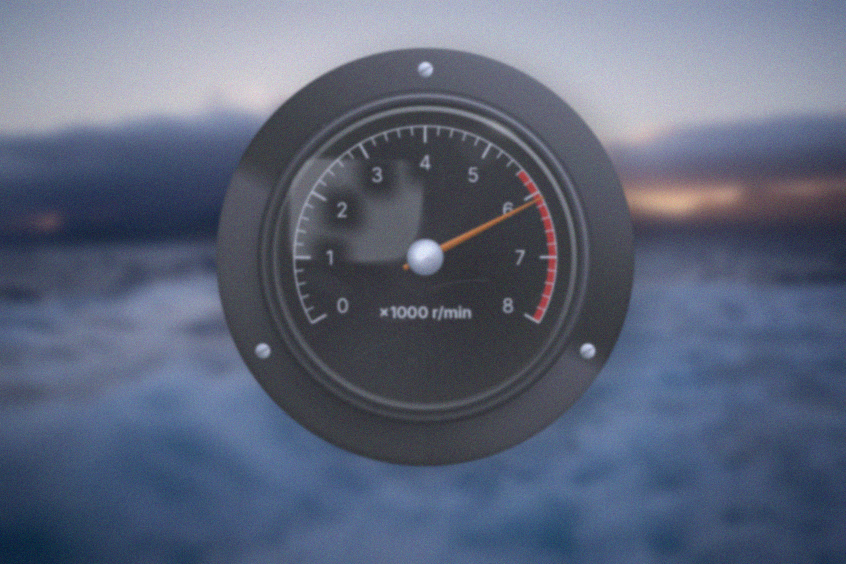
6100rpm
